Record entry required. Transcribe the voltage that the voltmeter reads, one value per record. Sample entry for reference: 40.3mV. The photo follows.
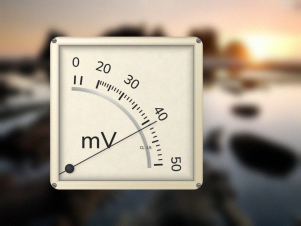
41mV
